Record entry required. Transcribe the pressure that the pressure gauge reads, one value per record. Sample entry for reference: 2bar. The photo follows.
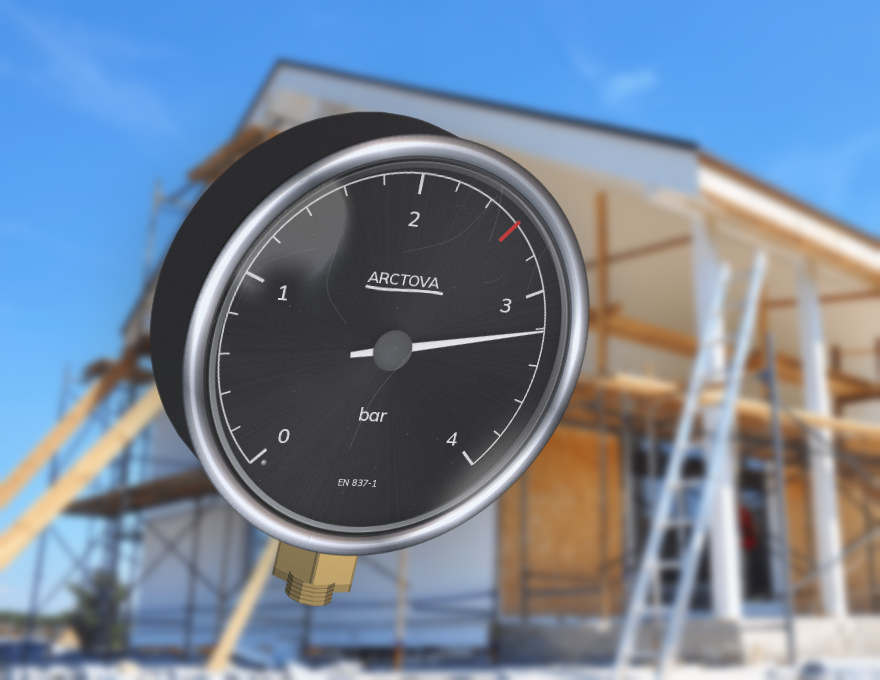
3.2bar
